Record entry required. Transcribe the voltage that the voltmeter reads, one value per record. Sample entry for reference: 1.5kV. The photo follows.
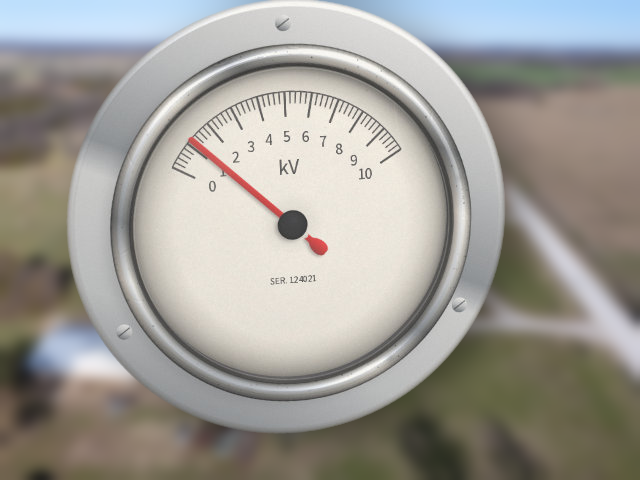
1.2kV
